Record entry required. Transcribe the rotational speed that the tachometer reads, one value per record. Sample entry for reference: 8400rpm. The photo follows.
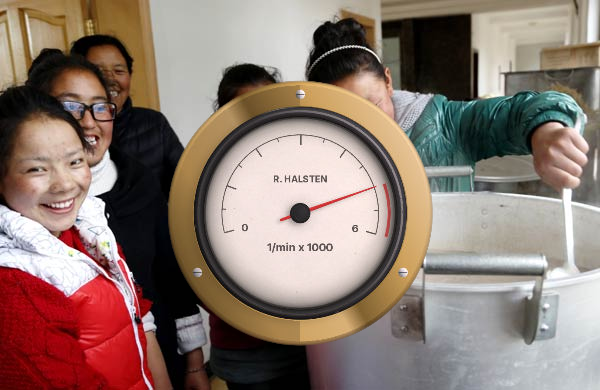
5000rpm
